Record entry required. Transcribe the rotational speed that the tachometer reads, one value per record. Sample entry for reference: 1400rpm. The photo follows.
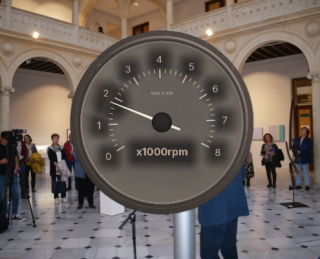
1800rpm
